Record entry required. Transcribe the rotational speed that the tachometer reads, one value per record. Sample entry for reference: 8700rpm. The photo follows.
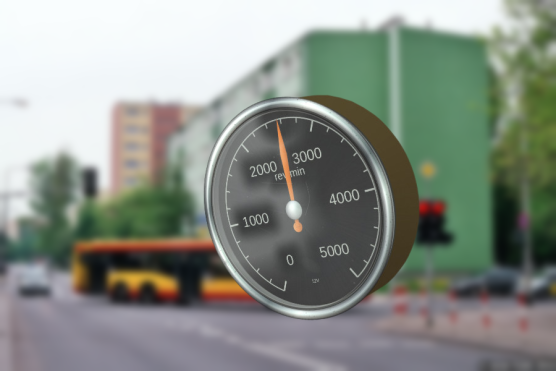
2600rpm
